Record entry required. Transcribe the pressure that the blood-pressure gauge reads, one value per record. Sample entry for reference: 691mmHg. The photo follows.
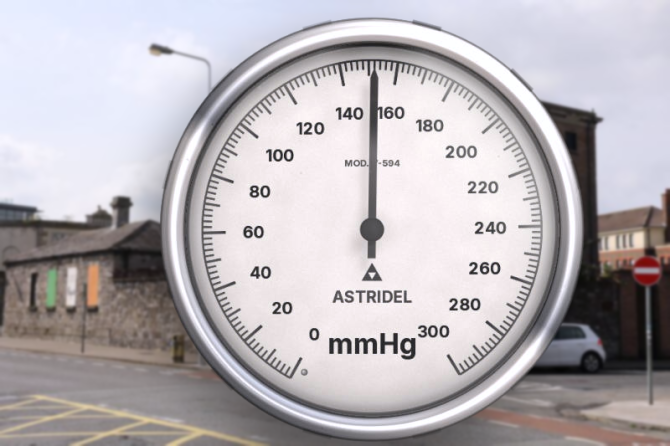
152mmHg
